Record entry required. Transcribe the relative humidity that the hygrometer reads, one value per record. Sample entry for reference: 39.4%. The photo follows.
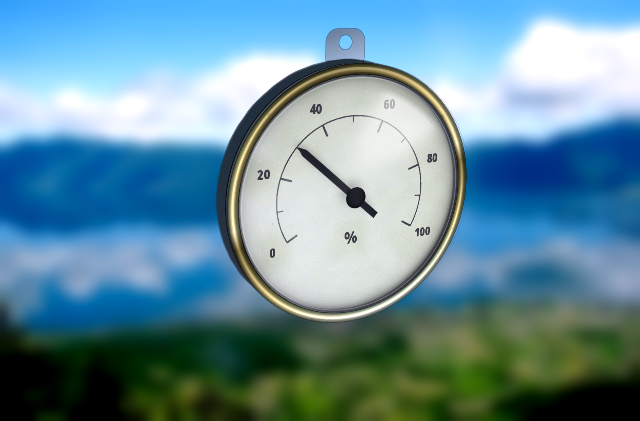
30%
